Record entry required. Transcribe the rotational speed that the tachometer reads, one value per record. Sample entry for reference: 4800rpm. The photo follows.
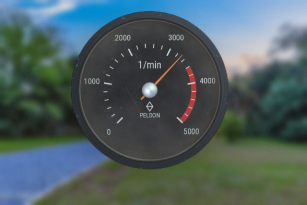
3300rpm
